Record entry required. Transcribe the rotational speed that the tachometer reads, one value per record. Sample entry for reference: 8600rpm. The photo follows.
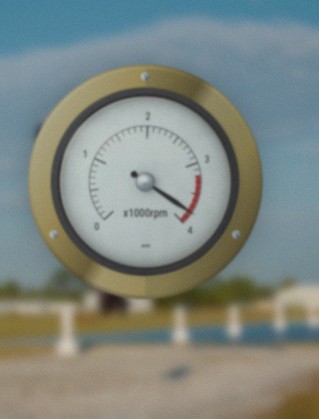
3800rpm
